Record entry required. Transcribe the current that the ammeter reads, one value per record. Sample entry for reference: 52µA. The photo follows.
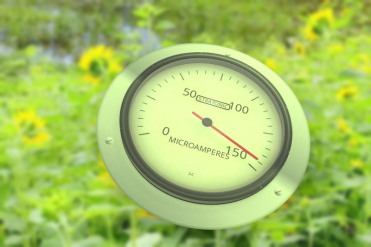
145µA
